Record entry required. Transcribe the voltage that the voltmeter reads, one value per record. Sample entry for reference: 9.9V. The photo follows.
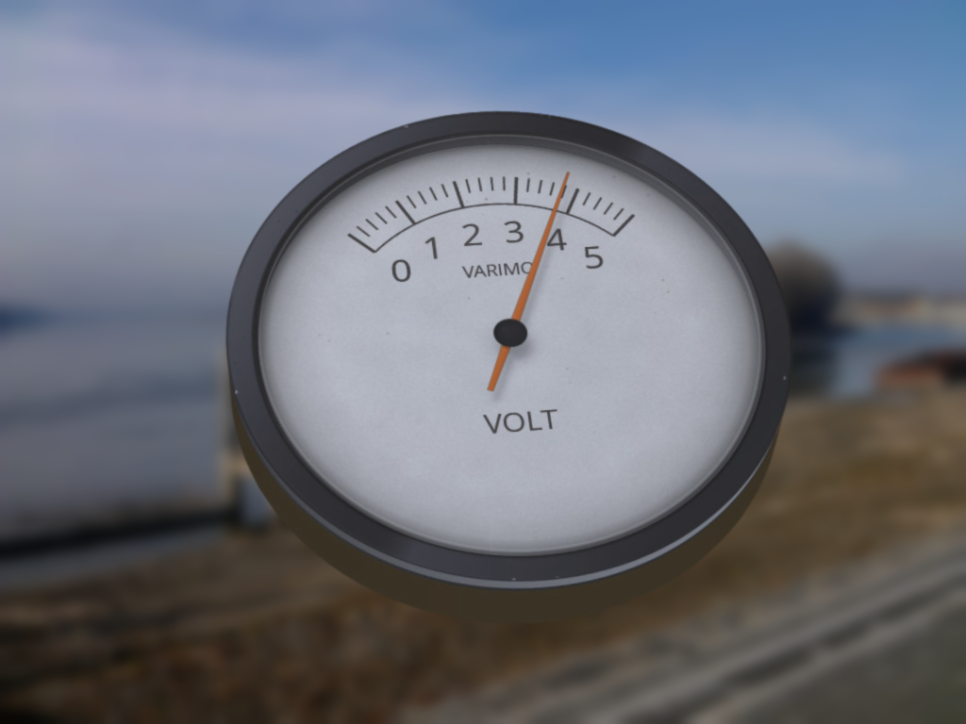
3.8V
